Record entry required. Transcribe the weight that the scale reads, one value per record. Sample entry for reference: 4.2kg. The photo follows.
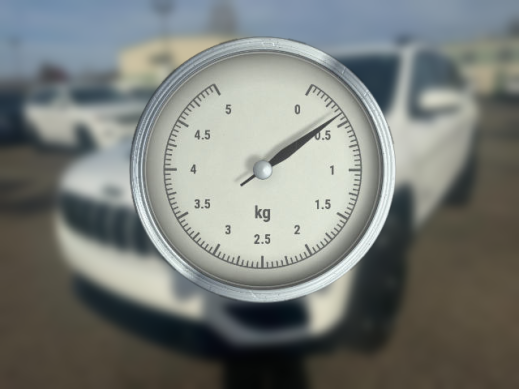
0.4kg
